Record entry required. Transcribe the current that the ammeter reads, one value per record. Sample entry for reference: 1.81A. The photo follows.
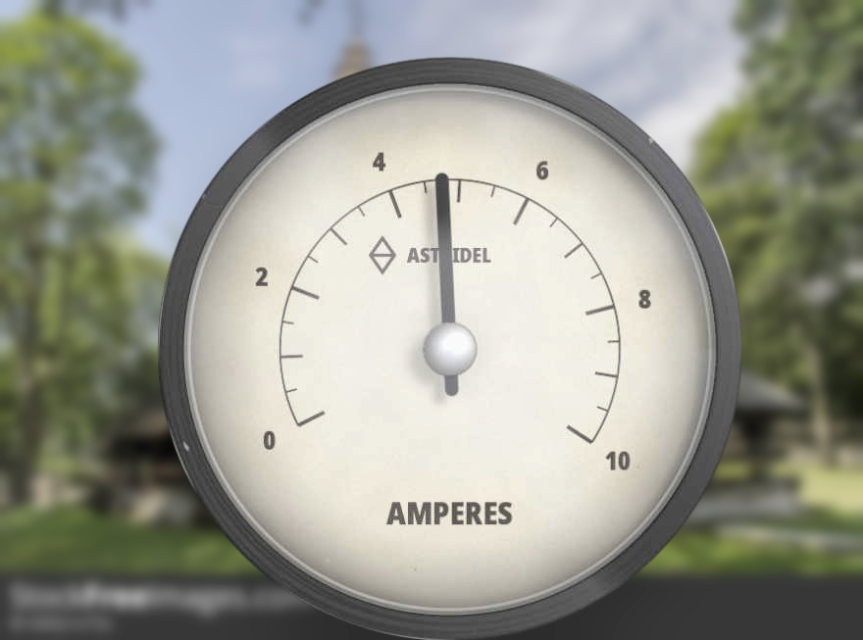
4.75A
